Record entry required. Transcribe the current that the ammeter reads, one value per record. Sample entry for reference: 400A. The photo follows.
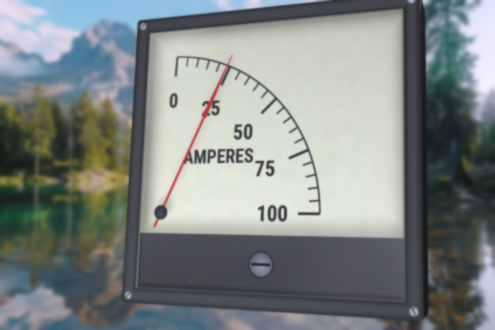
25A
